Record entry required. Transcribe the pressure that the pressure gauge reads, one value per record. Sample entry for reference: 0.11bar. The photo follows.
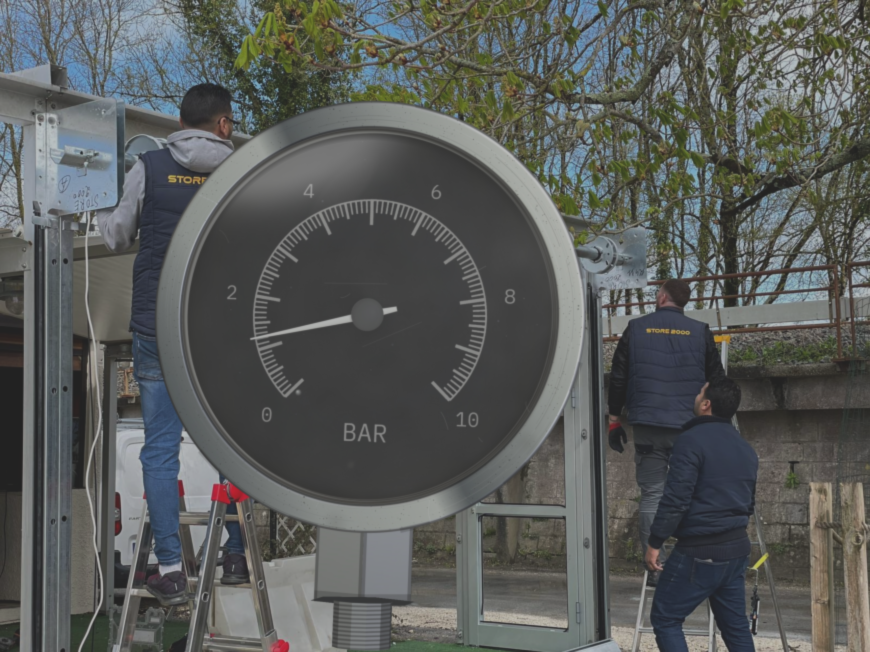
1.2bar
